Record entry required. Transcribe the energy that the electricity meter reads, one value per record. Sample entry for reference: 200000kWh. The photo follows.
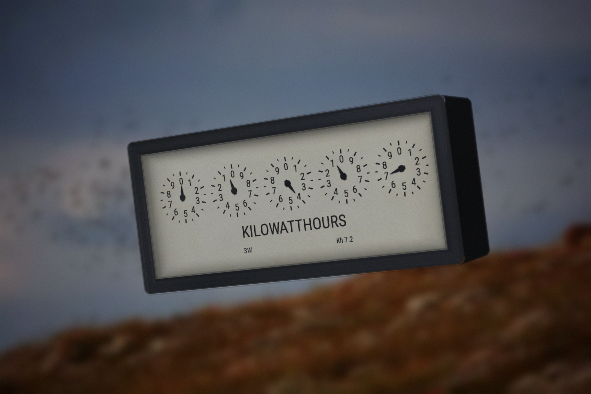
407kWh
